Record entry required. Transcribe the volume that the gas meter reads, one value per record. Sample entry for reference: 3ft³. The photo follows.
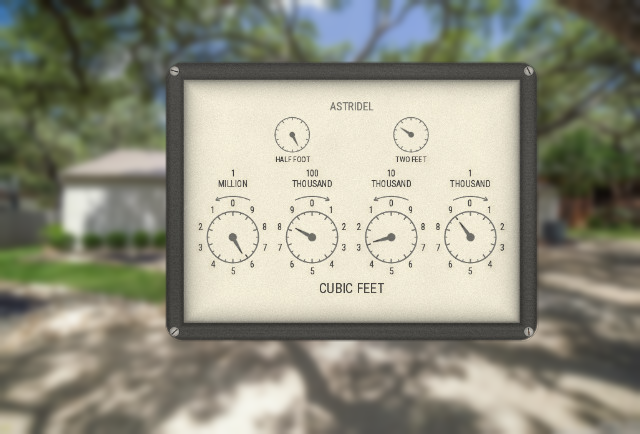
582900ft³
